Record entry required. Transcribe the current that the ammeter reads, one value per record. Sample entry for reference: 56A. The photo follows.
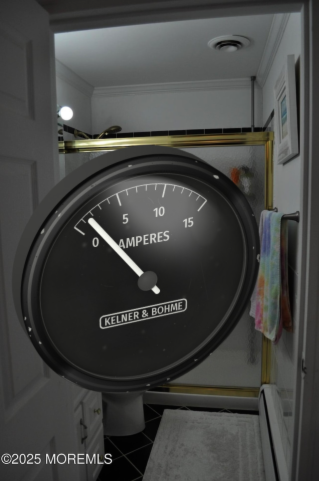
1.5A
